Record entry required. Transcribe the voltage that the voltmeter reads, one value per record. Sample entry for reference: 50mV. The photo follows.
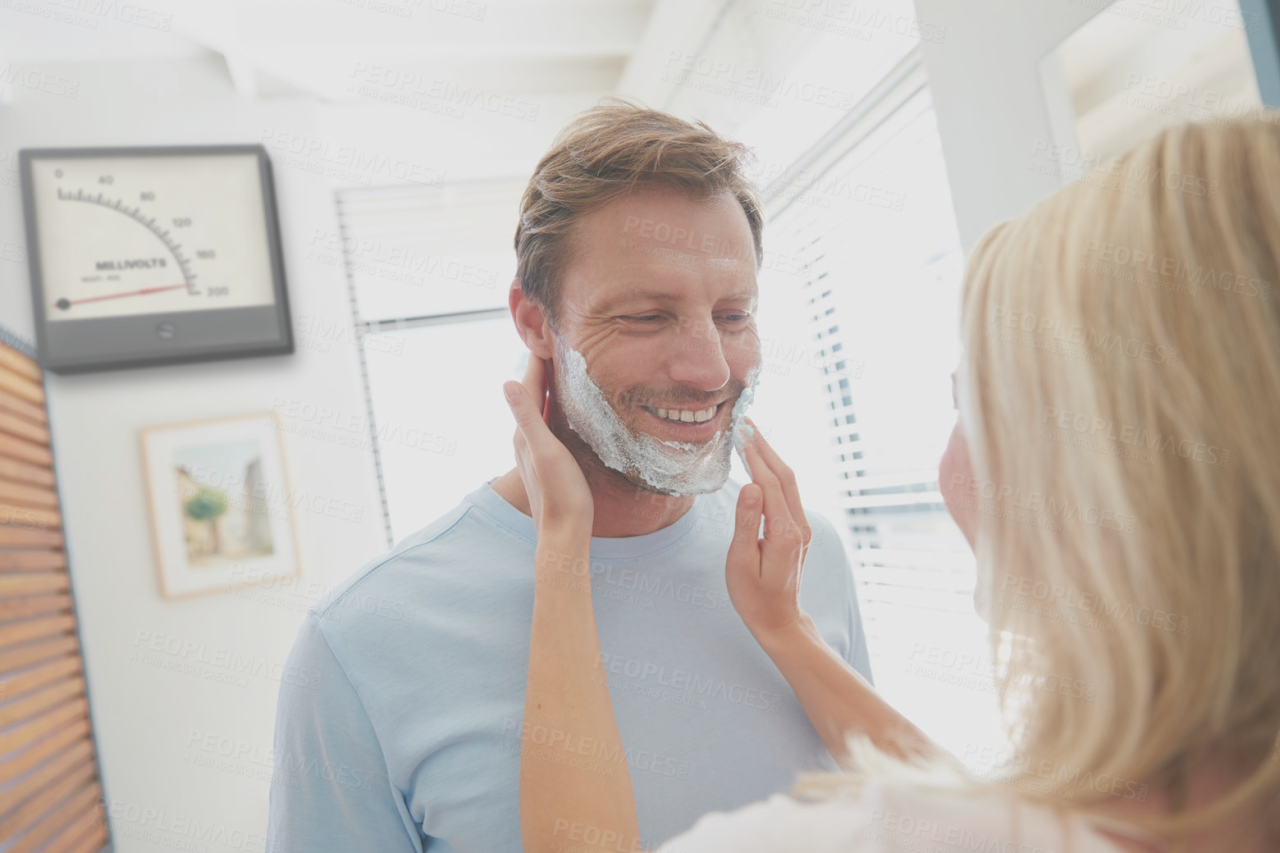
190mV
